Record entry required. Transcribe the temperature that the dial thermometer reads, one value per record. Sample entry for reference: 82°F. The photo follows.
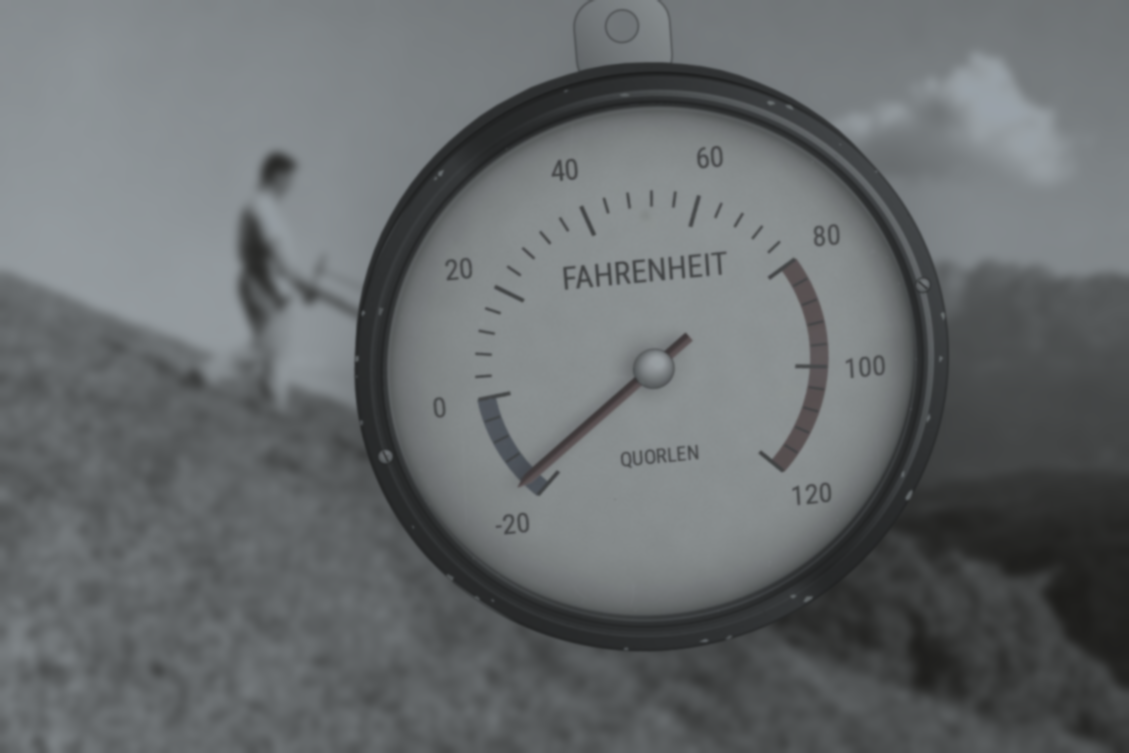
-16°F
